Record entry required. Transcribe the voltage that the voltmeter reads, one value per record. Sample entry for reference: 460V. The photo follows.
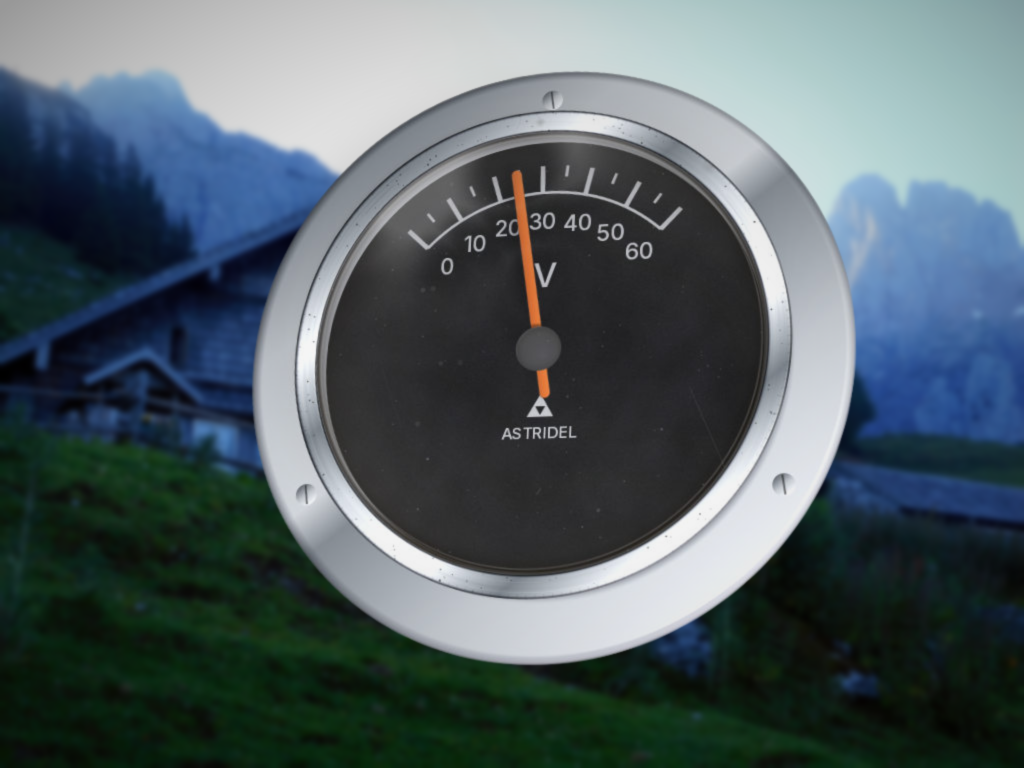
25V
